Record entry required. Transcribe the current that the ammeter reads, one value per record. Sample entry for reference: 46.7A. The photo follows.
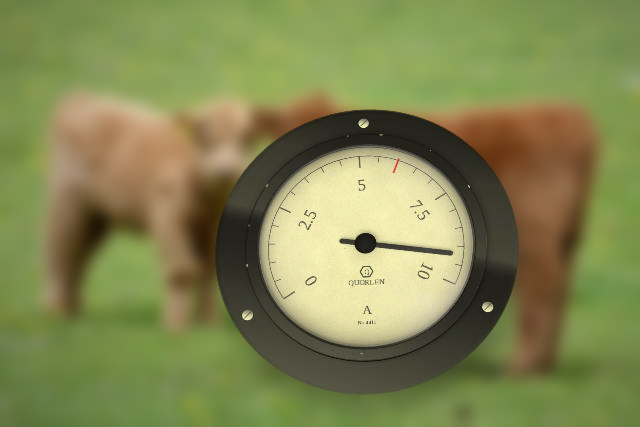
9.25A
